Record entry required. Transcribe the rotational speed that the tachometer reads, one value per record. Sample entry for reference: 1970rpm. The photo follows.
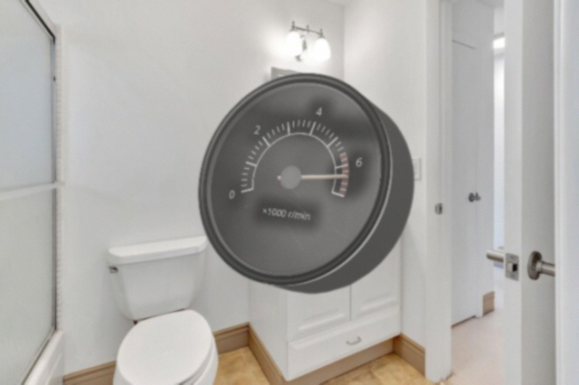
6400rpm
